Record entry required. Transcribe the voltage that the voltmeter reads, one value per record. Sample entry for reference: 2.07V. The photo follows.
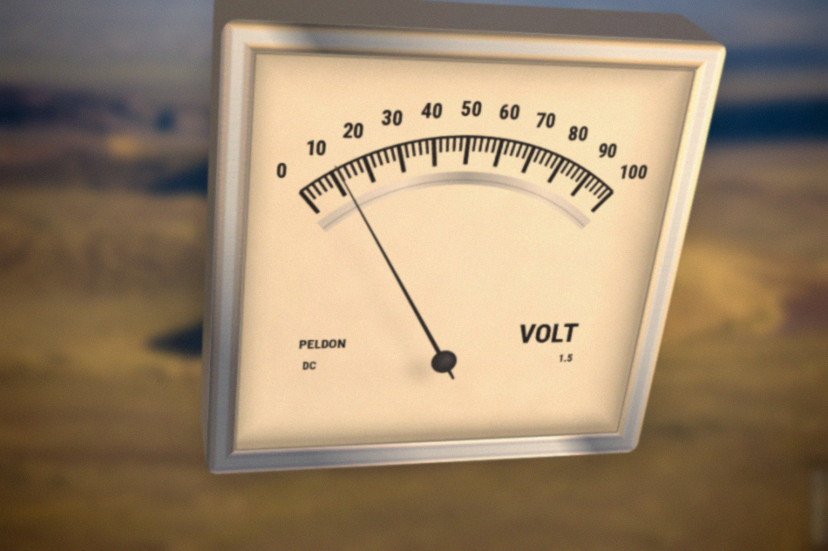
12V
